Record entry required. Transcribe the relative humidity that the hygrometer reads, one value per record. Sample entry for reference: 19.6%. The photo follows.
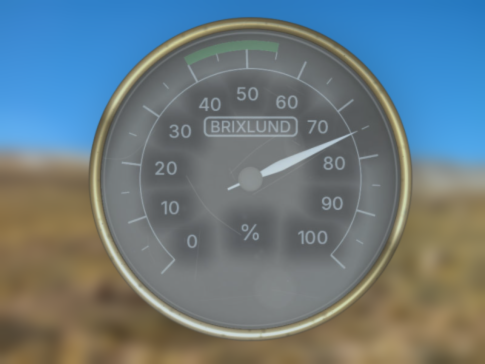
75%
